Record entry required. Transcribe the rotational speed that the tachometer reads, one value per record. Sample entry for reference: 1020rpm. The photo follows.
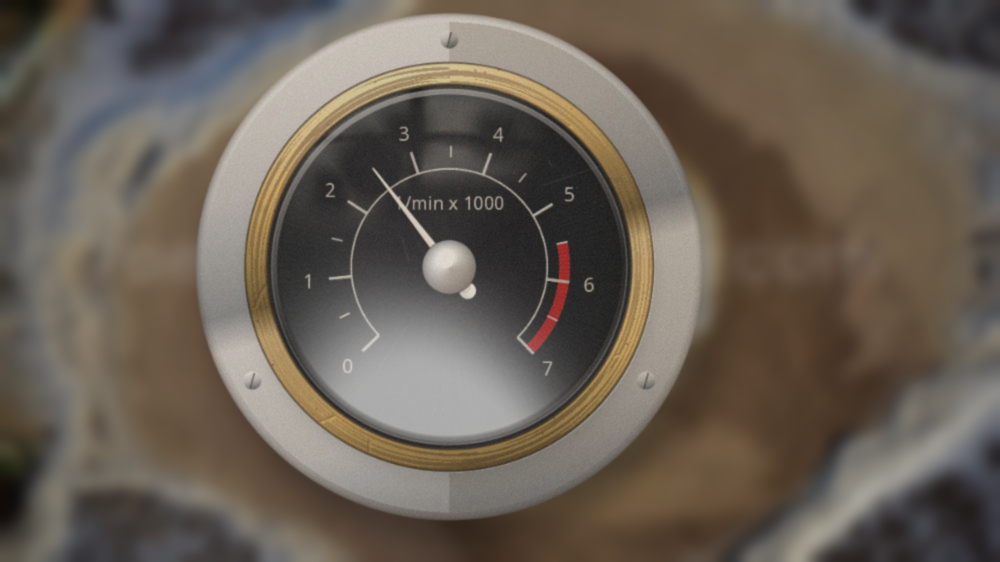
2500rpm
